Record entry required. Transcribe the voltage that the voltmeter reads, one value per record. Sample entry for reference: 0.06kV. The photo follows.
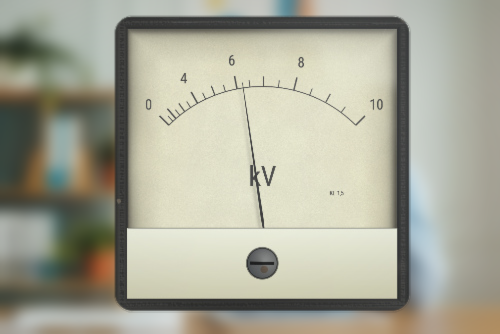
6.25kV
